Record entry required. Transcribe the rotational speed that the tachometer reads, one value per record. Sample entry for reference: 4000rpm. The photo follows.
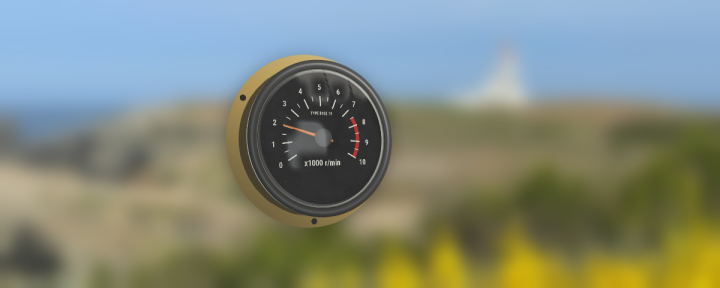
2000rpm
